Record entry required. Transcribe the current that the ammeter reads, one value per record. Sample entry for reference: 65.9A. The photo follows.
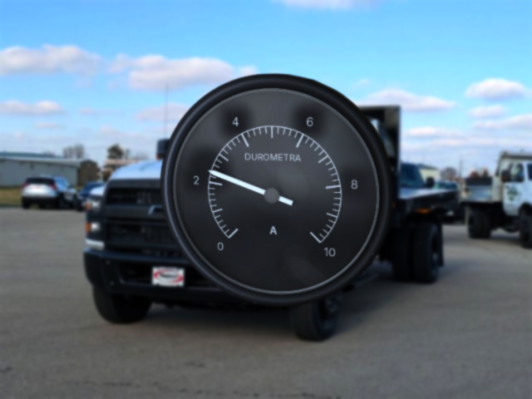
2.4A
